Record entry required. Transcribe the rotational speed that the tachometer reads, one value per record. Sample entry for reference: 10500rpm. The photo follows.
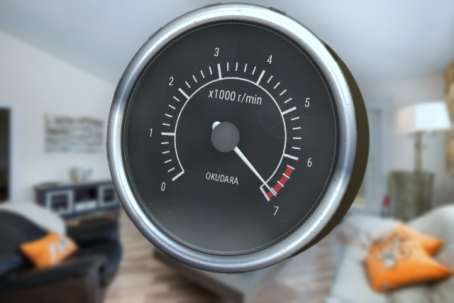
6800rpm
